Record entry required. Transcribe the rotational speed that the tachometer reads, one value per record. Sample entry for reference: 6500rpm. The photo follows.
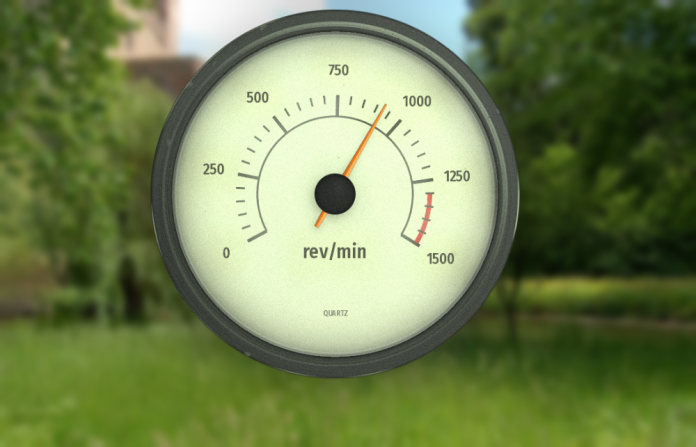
925rpm
